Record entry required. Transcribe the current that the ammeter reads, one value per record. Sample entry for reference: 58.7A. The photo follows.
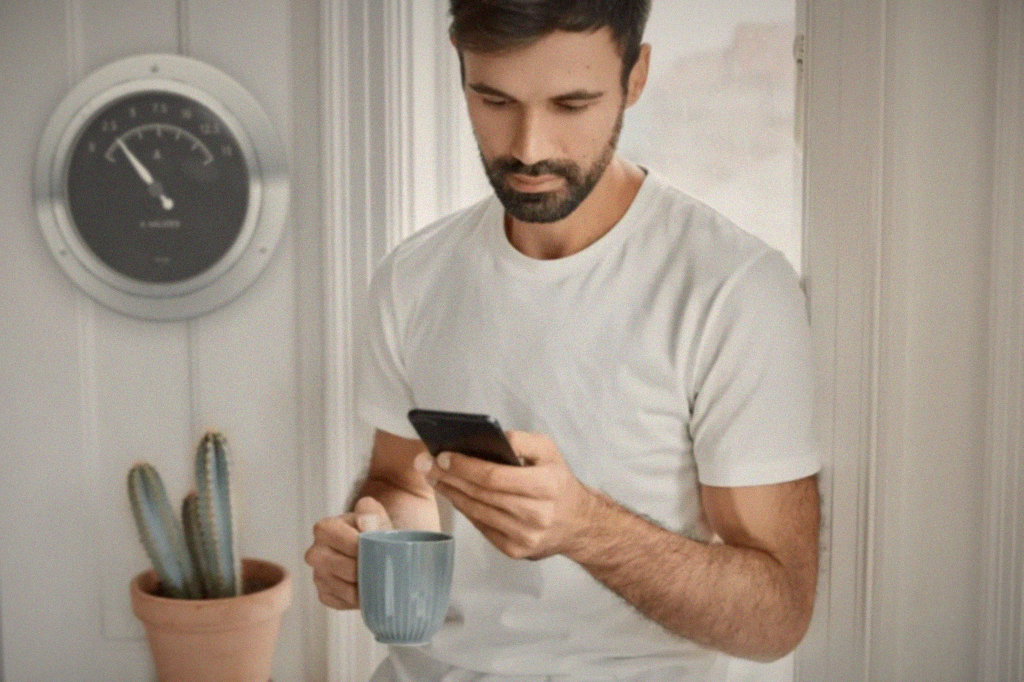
2.5A
